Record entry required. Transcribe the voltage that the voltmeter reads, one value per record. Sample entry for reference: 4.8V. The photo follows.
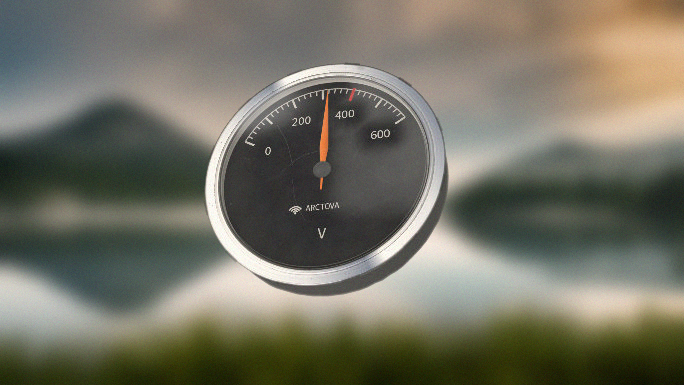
320V
